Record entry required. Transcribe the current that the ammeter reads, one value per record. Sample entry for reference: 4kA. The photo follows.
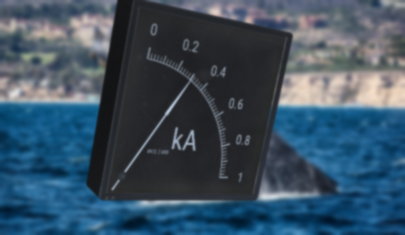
0.3kA
